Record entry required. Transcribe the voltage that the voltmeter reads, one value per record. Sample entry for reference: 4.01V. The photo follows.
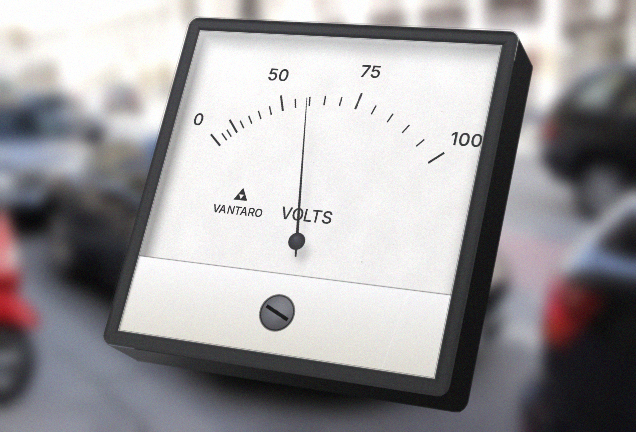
60V
